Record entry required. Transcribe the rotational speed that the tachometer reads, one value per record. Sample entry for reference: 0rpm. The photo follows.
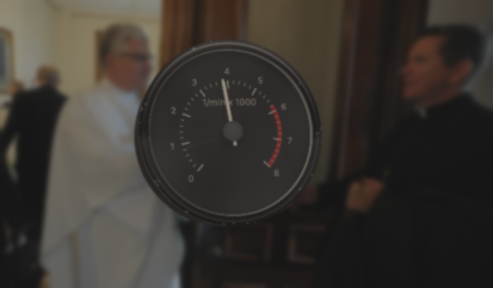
3800rpm
